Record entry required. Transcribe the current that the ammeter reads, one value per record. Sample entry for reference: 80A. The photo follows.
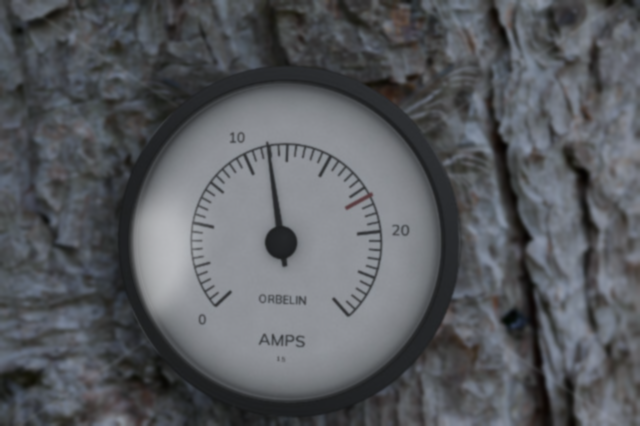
11.5A
